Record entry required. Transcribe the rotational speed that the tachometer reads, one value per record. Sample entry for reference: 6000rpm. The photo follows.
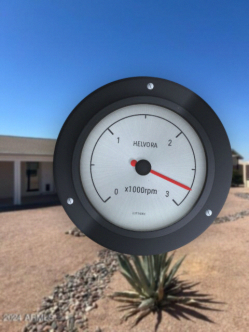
2750rpm
